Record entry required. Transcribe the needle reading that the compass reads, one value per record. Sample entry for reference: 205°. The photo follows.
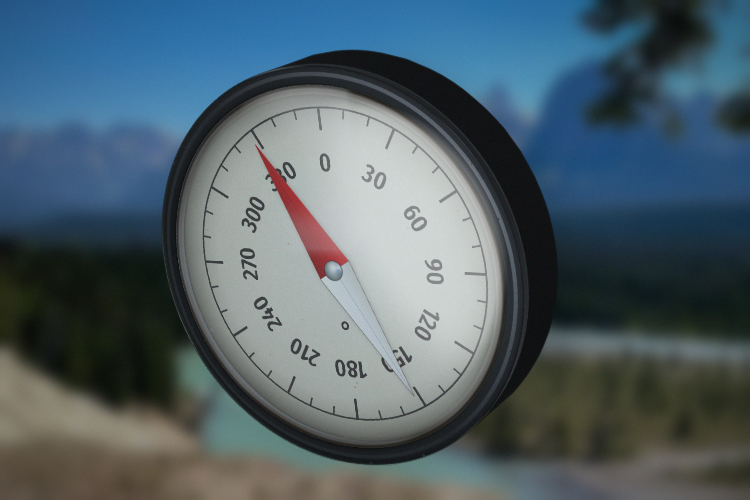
330°
